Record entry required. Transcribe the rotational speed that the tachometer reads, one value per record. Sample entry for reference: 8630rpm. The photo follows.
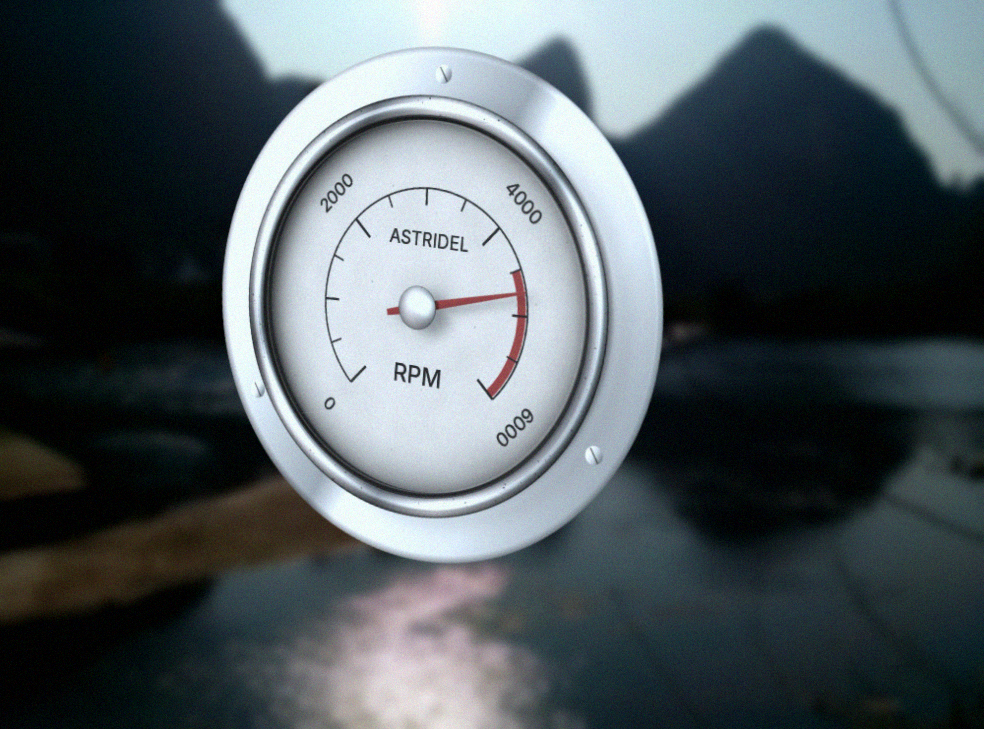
4750rpm
